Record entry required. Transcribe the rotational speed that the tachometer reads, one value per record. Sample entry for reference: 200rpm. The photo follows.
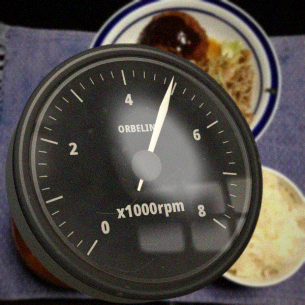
4900rpm
